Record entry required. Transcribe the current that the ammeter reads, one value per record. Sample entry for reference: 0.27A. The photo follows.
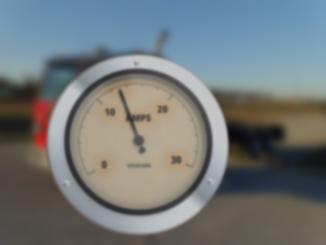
13A
